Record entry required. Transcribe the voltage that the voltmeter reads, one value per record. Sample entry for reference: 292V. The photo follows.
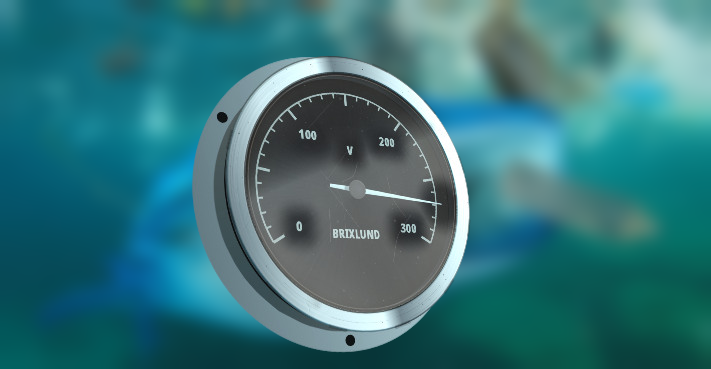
270V
